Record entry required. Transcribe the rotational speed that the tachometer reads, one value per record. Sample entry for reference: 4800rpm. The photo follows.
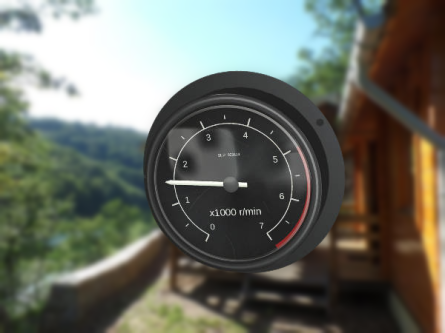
1500rpm
